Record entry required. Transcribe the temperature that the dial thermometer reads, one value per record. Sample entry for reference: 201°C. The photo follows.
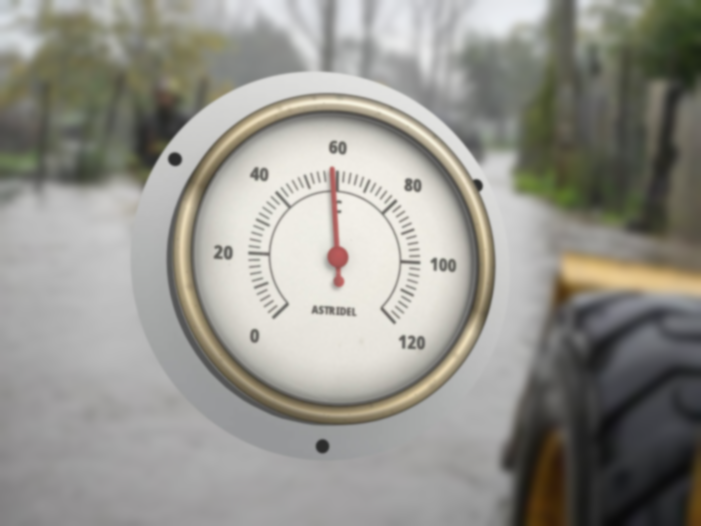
58°C
